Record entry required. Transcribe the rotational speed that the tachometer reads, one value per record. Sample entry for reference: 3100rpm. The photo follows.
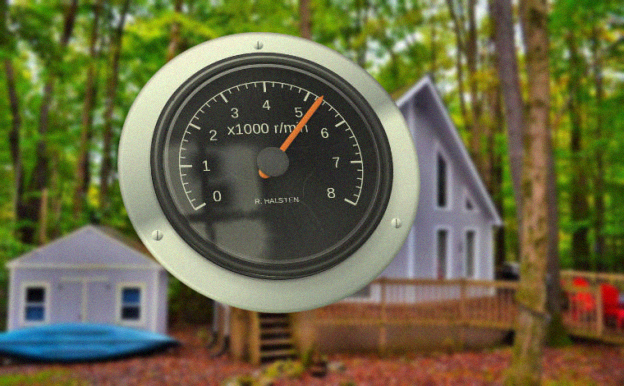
5300rpm
